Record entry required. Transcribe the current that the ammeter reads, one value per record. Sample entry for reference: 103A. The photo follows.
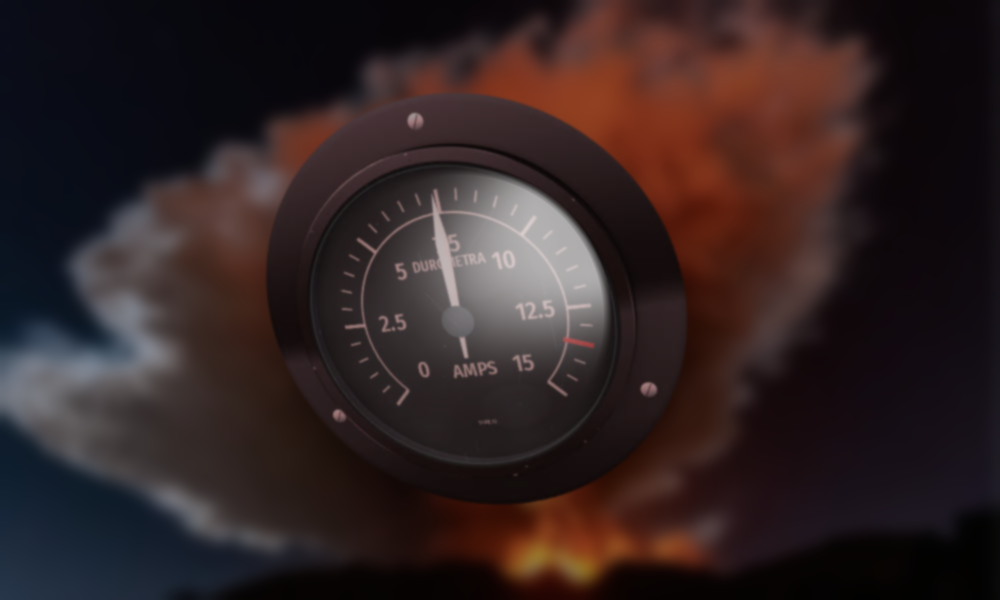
7.5A
